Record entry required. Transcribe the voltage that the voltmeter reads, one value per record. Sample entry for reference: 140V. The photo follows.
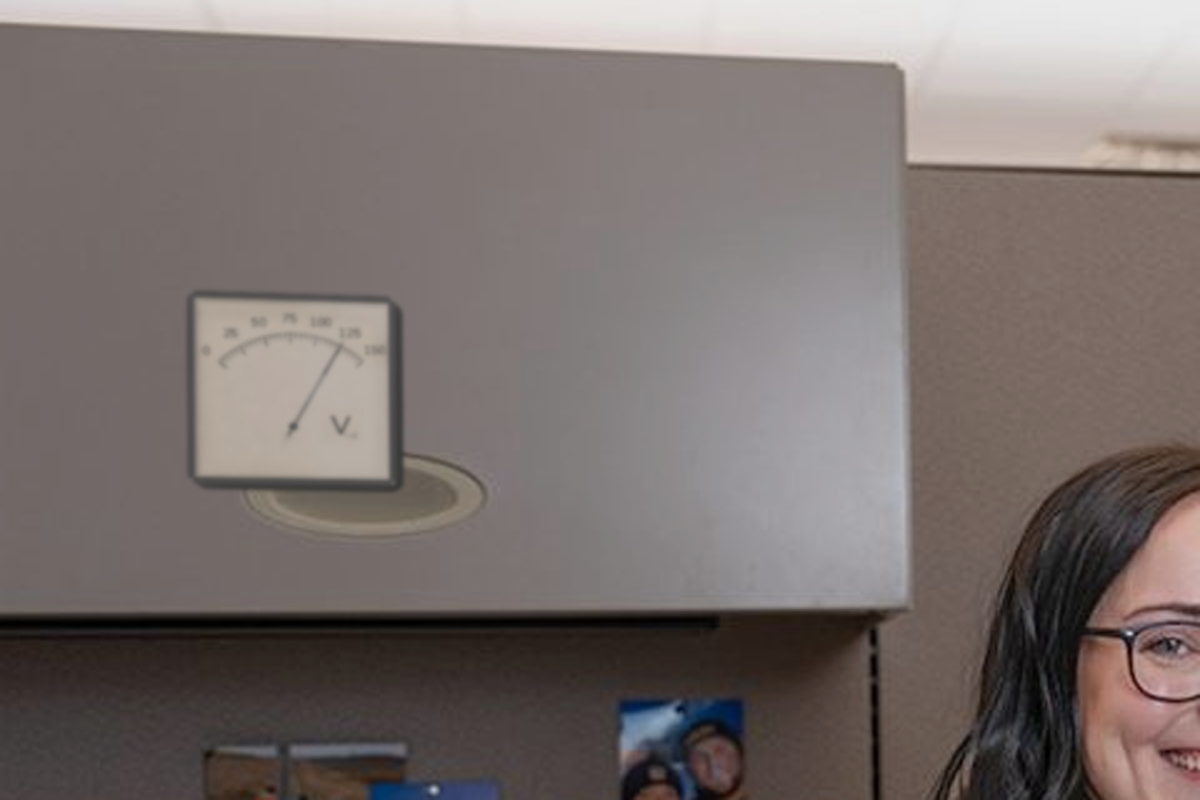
125V
